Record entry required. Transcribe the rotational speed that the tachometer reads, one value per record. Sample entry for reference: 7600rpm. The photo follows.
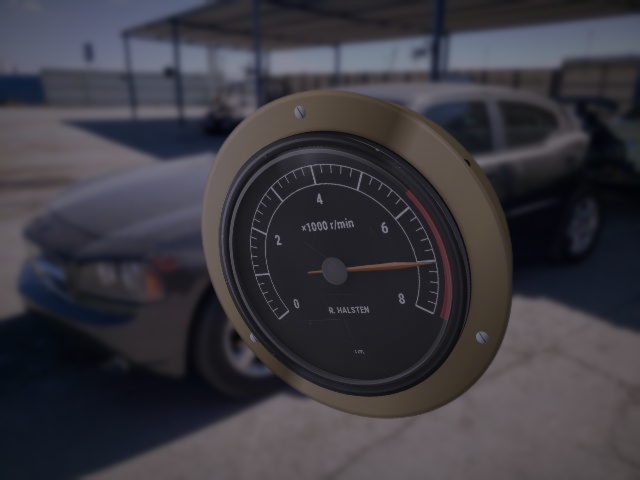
7000rpm
